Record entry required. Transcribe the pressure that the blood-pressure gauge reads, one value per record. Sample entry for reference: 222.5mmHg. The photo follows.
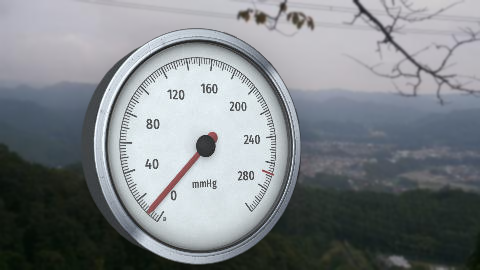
10mmHg
